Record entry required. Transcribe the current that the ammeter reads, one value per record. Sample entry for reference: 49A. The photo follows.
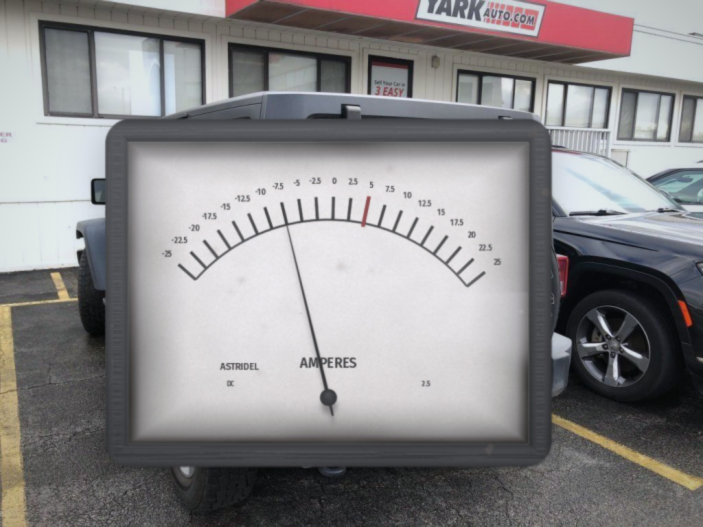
-7.5A
